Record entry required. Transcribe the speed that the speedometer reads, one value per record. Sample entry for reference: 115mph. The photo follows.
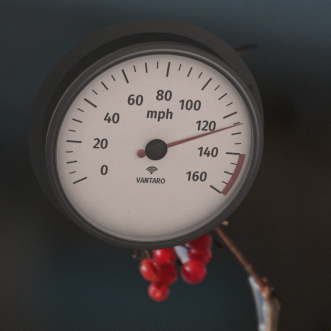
125mph
